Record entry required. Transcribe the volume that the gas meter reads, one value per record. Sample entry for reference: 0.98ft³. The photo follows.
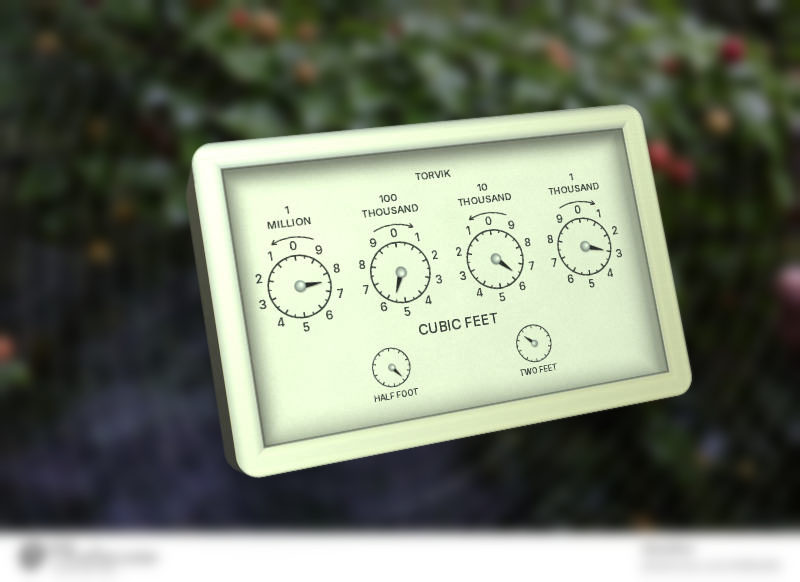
756300ft³
